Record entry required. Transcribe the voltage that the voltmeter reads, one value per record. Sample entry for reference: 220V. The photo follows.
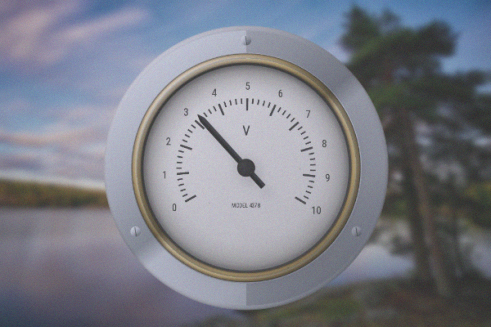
3.2V
